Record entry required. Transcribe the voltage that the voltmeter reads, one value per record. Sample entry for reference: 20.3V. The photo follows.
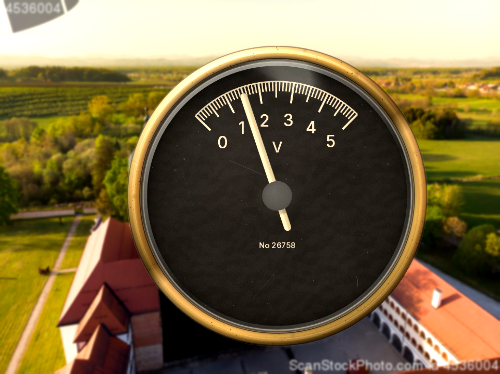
1.5V
